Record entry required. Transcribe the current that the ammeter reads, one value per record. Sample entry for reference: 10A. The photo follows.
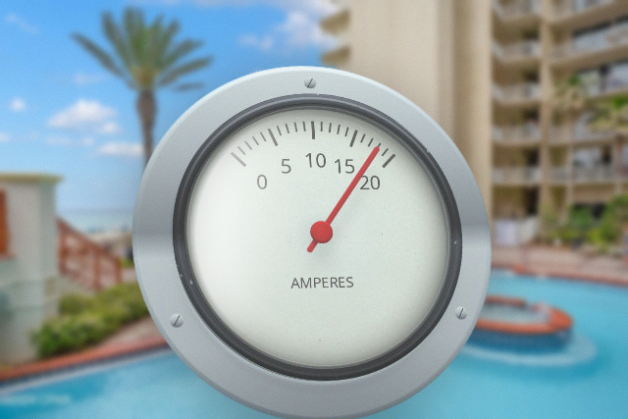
18A
